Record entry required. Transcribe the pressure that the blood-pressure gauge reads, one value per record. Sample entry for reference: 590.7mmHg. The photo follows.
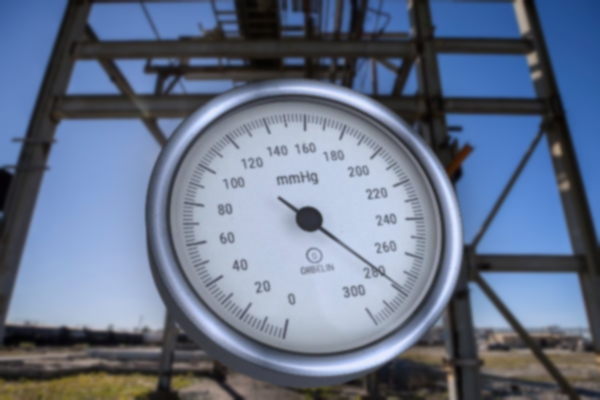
280mmHg
